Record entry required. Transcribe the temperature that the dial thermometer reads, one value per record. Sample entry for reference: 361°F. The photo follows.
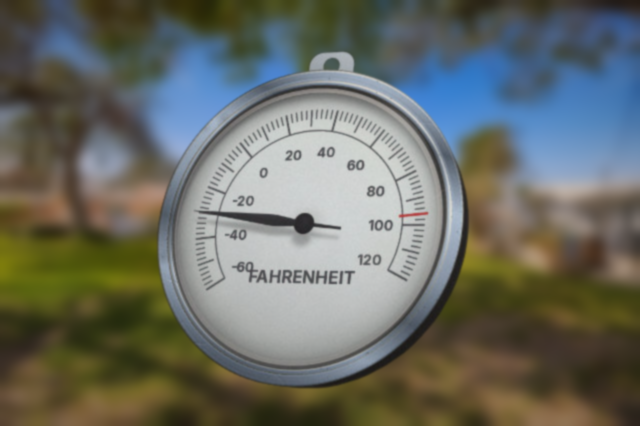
-30°F
